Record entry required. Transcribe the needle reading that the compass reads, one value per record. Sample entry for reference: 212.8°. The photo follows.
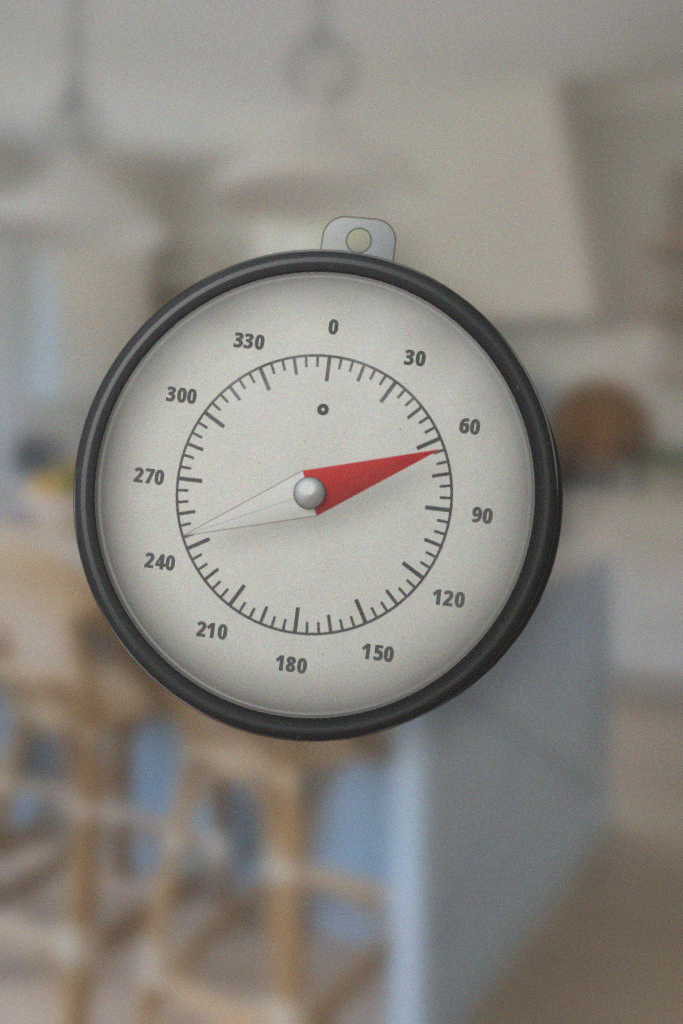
65°
